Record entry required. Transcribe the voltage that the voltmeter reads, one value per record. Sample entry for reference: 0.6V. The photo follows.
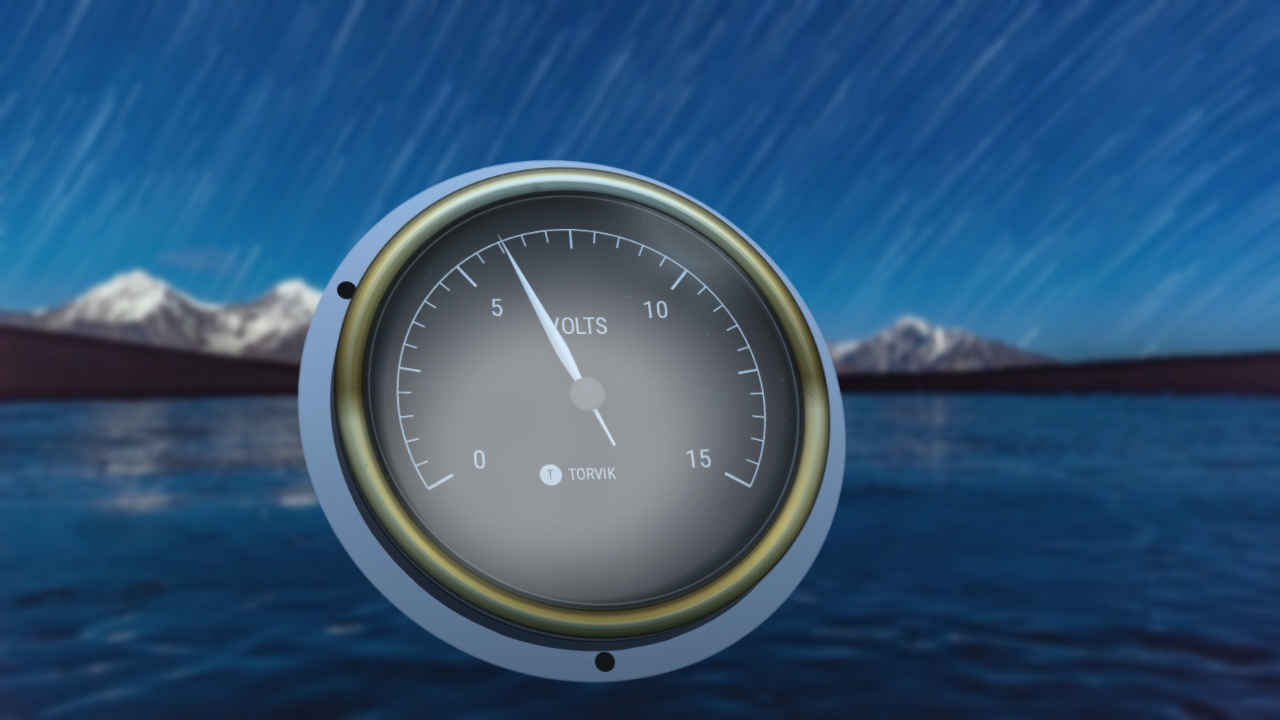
6V
